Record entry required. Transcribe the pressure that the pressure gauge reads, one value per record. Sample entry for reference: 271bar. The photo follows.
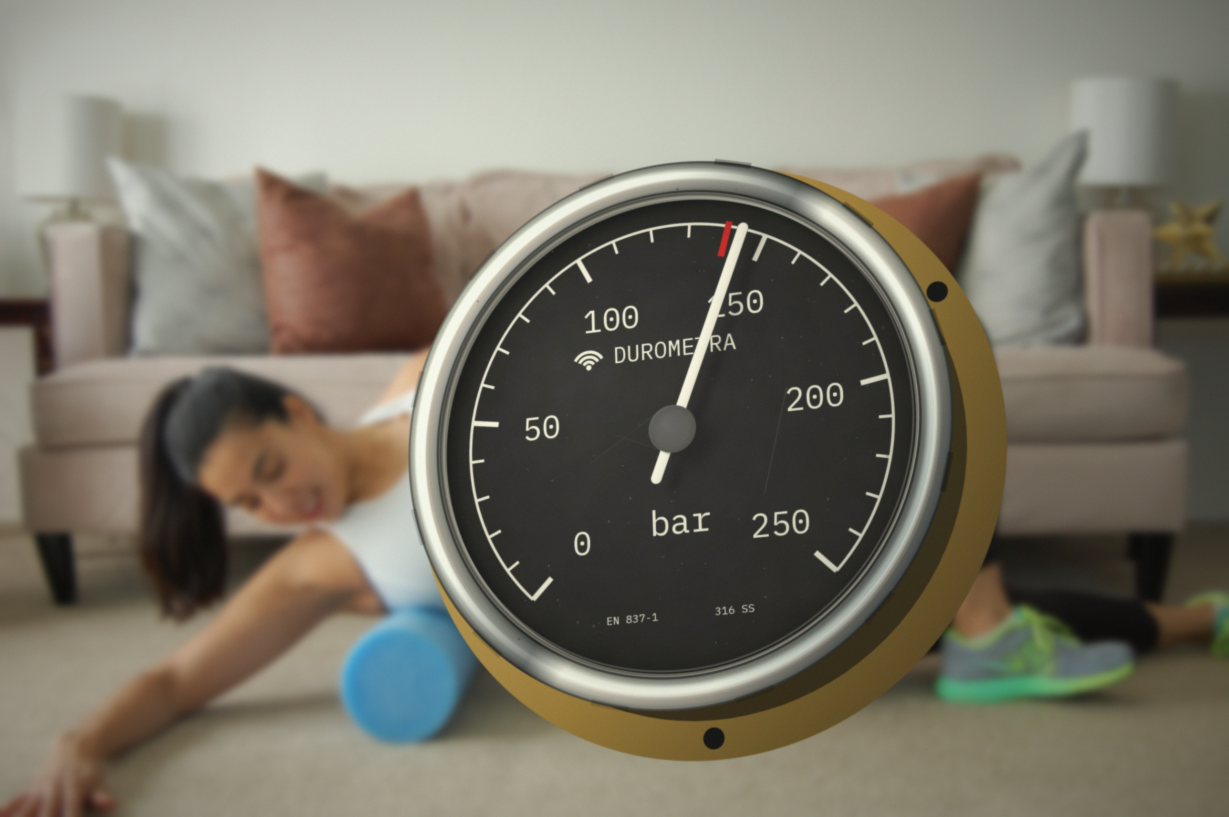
145bar
